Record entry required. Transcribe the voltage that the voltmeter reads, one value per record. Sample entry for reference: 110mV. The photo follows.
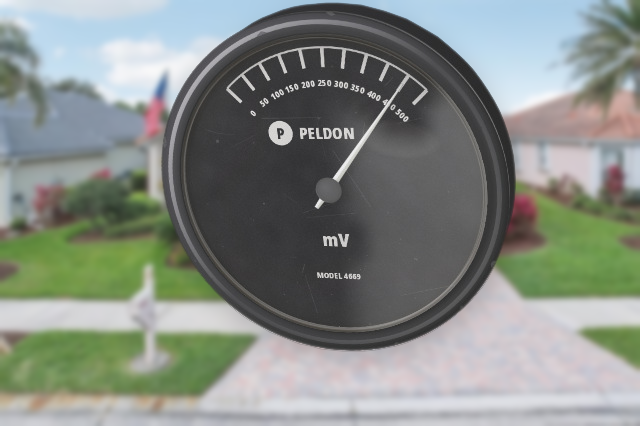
450mV
